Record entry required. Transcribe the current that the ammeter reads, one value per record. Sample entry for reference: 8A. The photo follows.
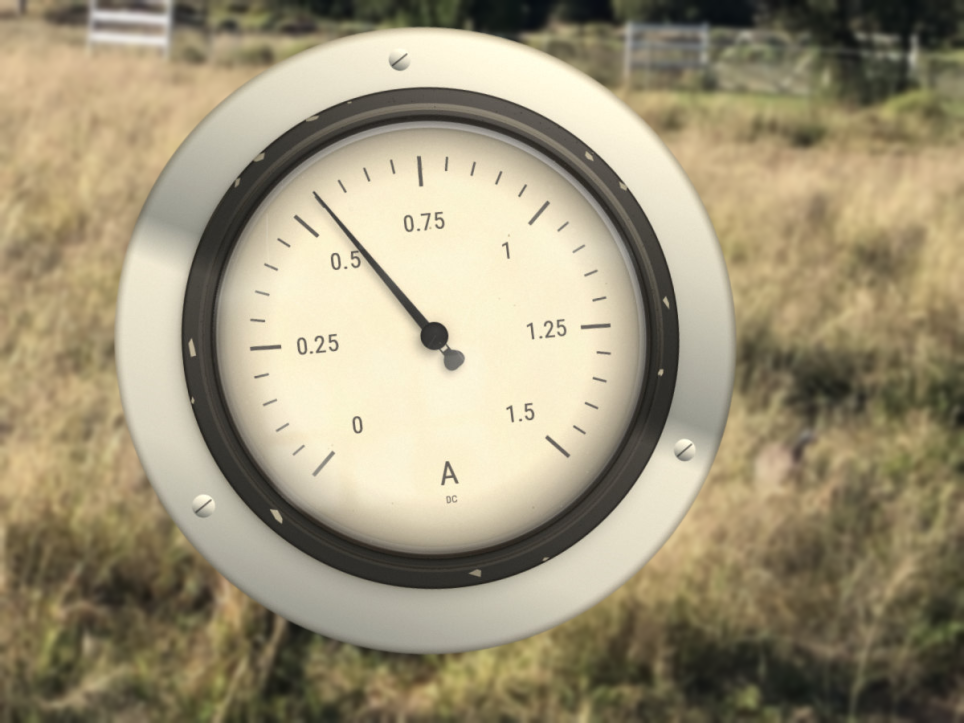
0.55A
